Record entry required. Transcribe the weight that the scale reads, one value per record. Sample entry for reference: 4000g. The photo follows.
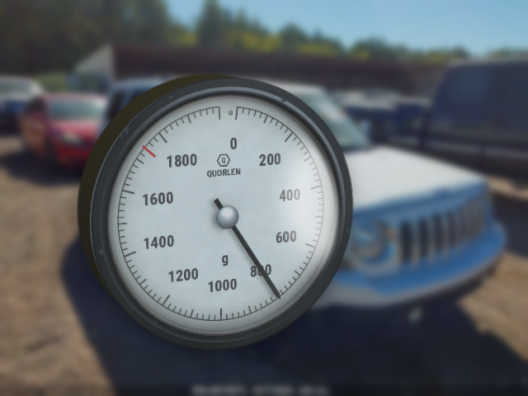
800g
